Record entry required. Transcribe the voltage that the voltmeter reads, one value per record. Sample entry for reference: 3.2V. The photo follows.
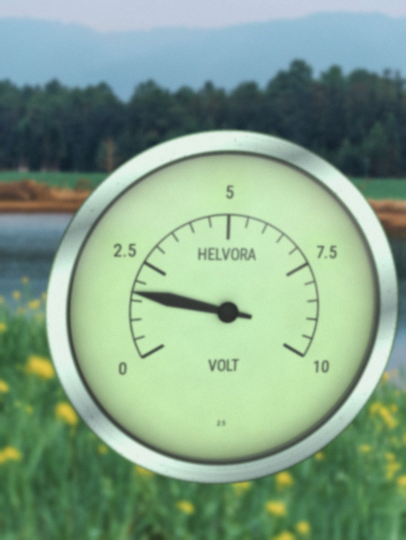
1.75V
